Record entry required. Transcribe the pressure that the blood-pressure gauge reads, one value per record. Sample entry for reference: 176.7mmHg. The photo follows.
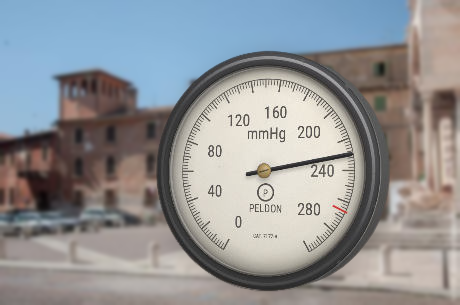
230mmHg
